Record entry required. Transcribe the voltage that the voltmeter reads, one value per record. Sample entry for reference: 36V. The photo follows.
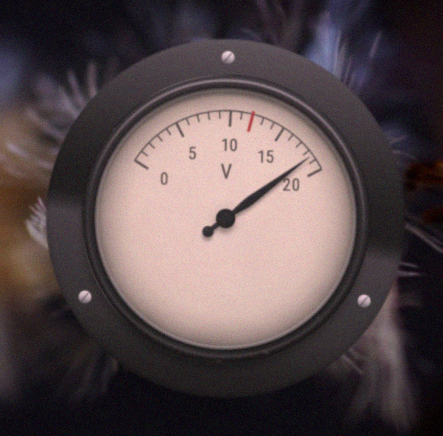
18.5V
